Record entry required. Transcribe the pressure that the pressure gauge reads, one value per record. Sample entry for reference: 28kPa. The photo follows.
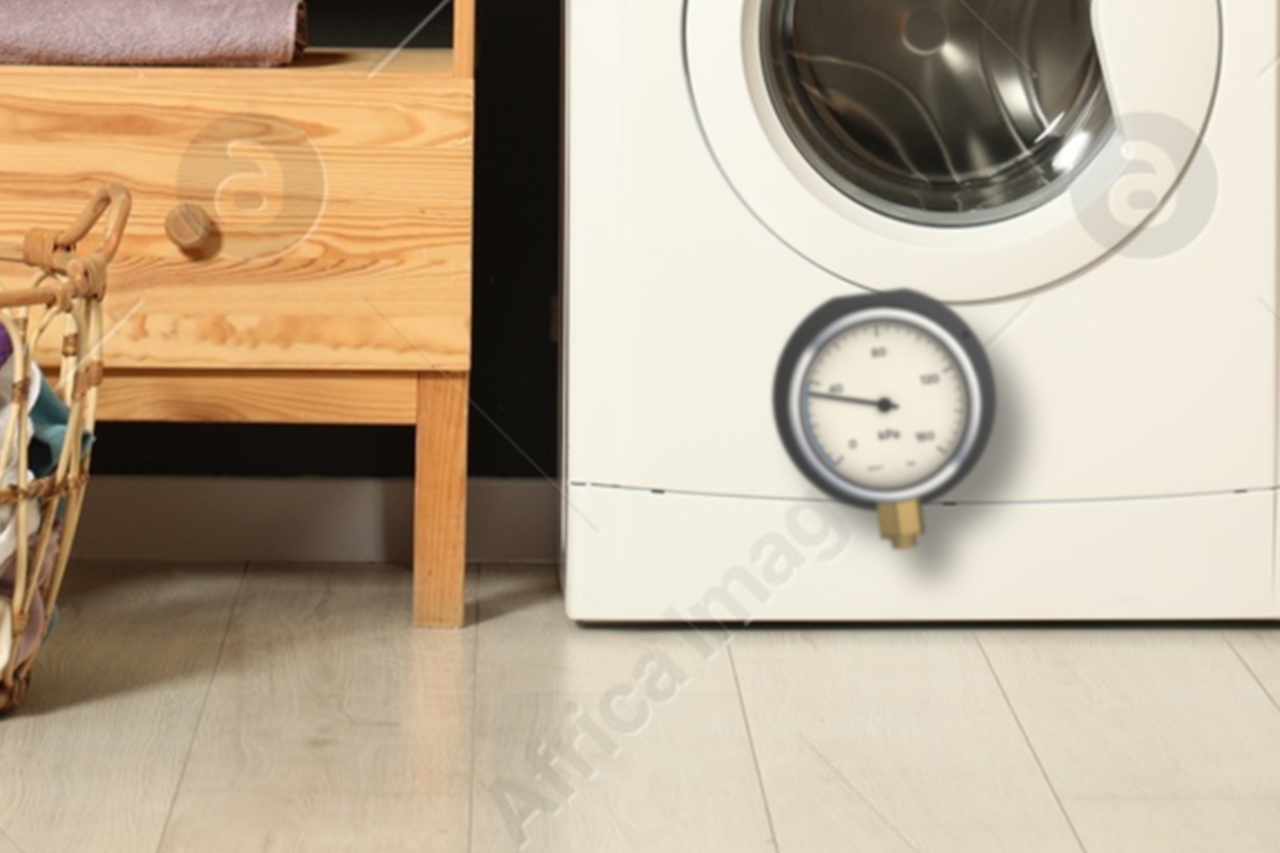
35kPa
